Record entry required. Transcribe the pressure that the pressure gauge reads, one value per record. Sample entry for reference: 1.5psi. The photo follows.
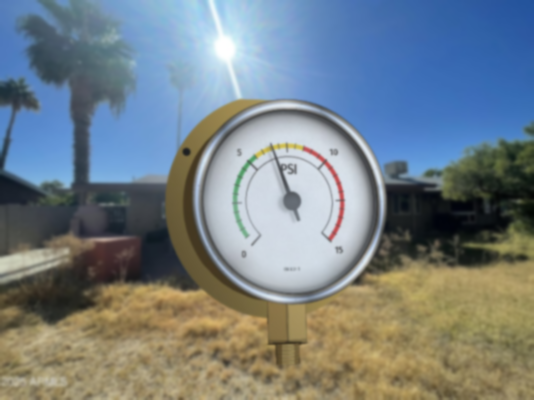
6.5psi
